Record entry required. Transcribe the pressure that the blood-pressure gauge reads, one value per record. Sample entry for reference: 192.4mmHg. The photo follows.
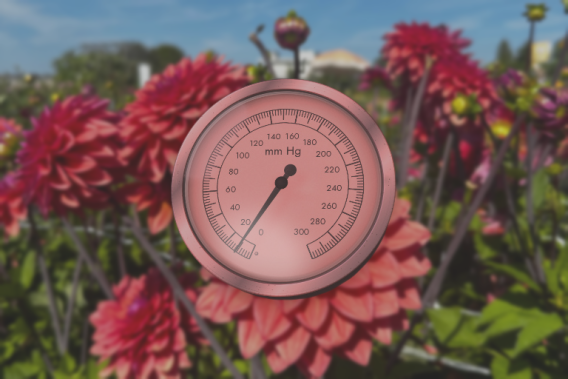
10mmHg
